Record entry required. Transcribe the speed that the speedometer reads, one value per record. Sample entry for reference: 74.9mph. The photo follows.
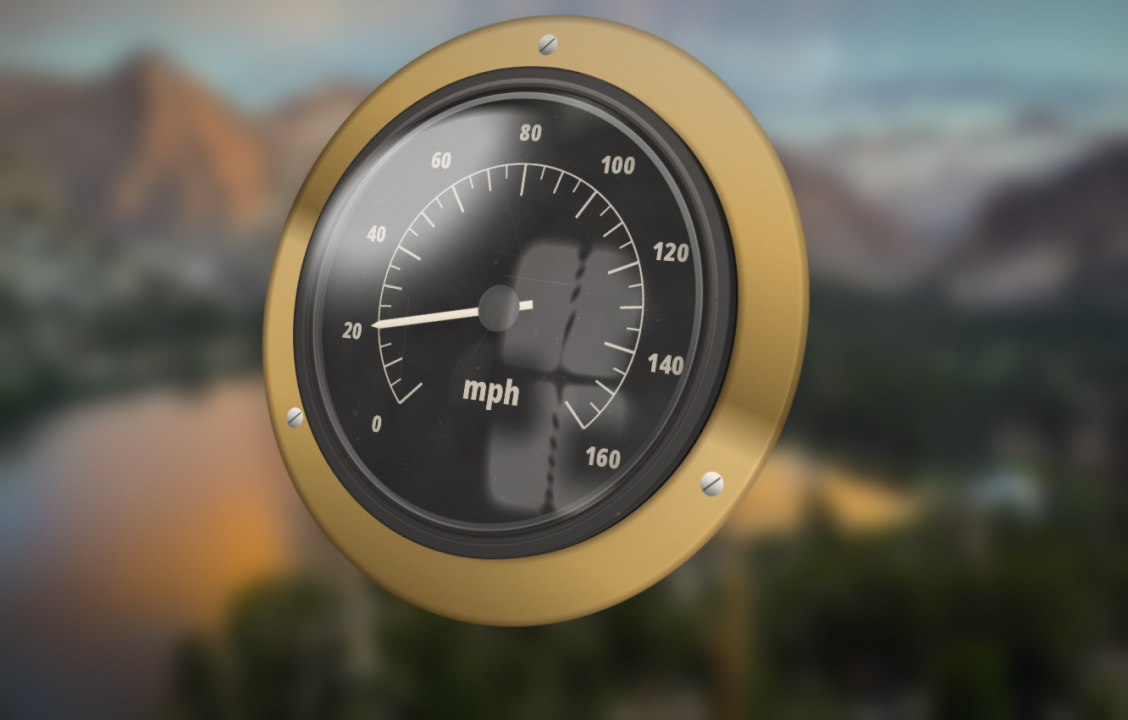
20mph
